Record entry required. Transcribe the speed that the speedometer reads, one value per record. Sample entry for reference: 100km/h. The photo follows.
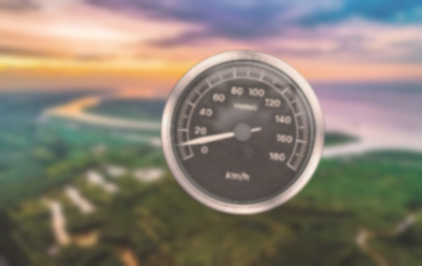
10km/h
